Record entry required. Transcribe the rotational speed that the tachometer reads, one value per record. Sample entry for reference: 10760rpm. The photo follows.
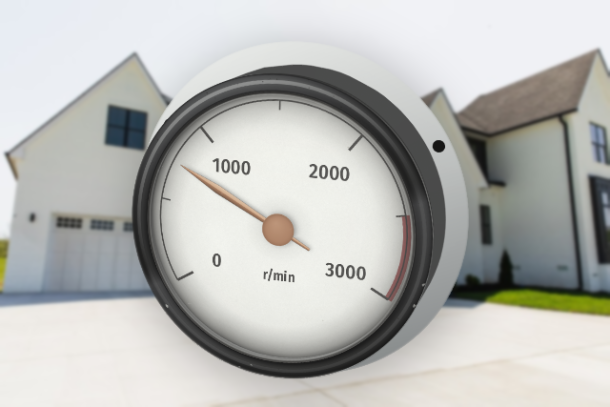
750rpm
